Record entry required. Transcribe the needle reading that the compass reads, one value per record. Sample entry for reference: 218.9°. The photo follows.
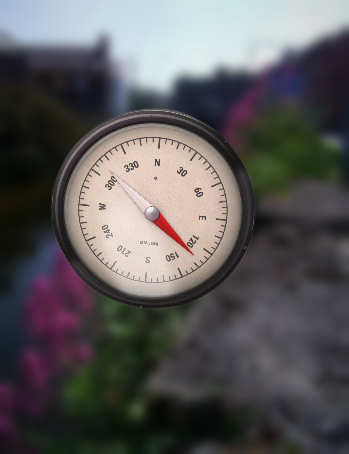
130°
